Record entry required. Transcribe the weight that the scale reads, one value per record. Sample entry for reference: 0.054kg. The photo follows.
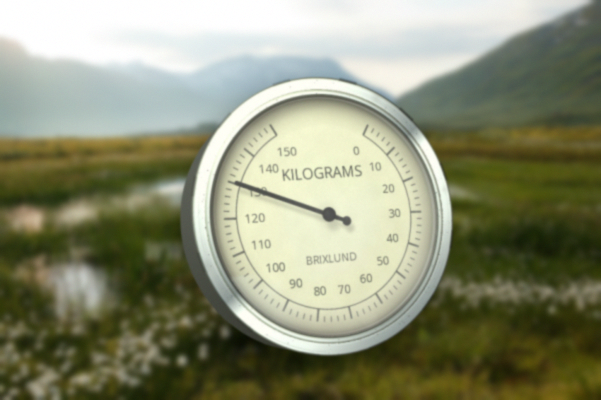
130kg
